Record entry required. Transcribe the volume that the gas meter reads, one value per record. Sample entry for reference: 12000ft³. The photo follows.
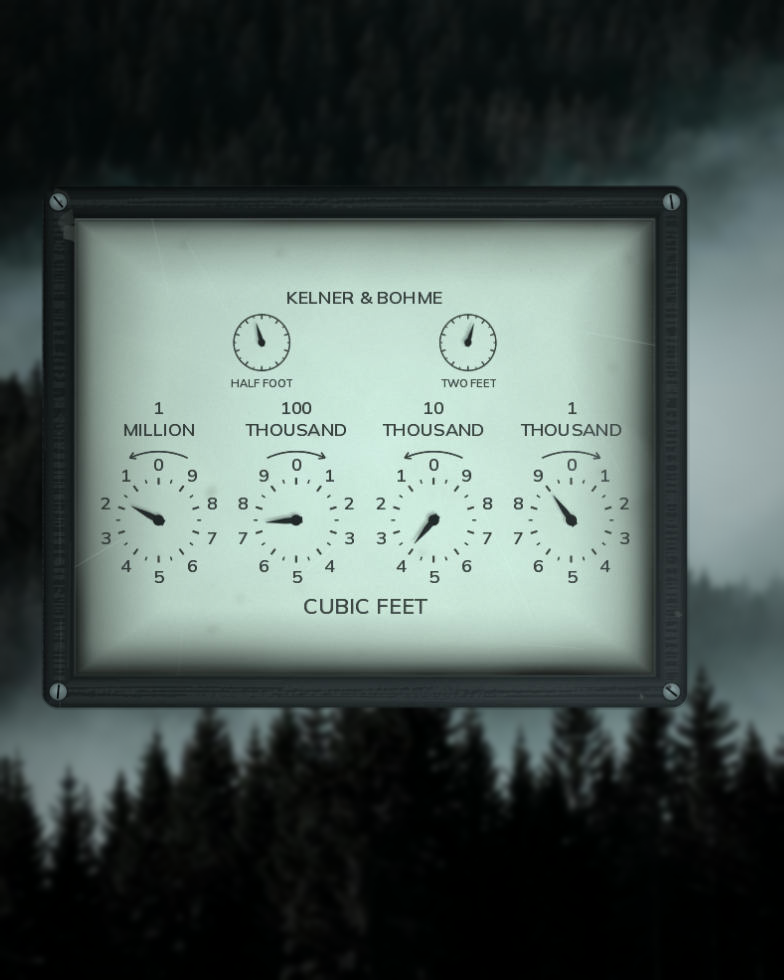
173900ft³
